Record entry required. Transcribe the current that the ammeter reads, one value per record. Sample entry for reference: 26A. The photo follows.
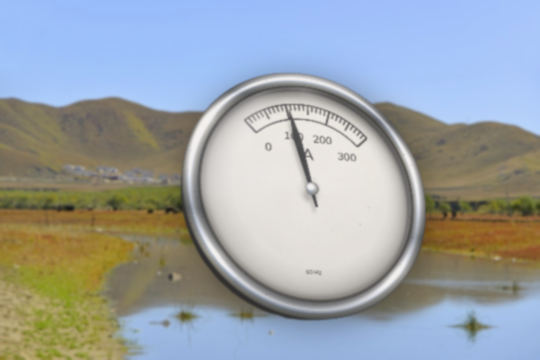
100A
